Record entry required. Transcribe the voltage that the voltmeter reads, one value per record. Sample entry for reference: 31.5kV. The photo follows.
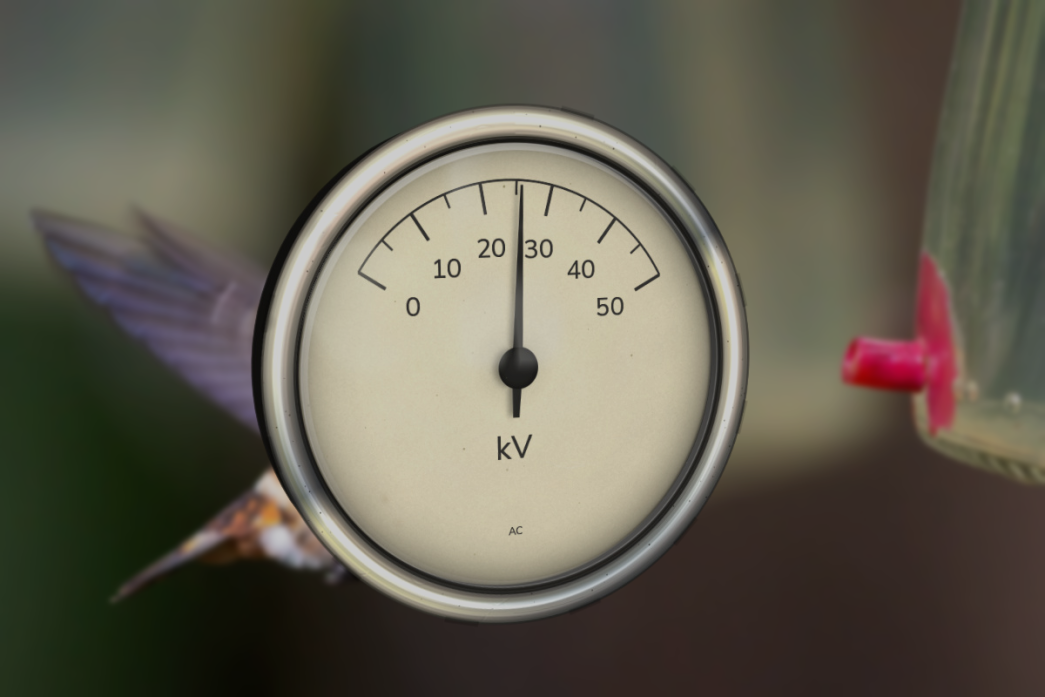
25kV
